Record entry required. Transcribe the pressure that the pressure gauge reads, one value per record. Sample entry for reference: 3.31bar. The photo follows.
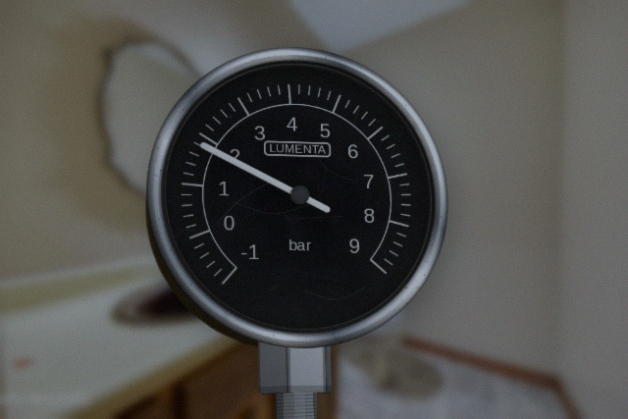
1.8bar
